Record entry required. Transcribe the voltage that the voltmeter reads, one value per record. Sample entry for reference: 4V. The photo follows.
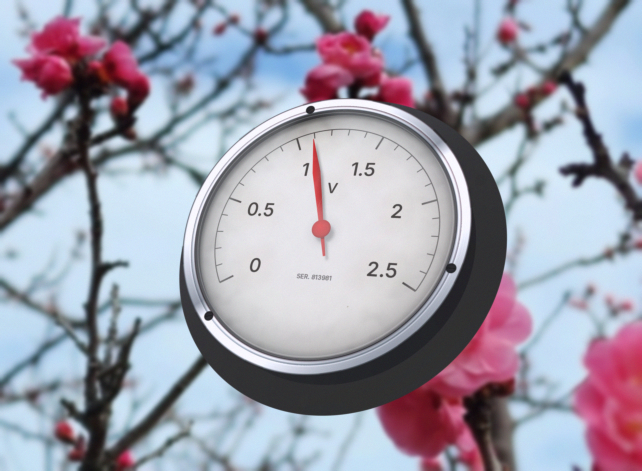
1.1V
